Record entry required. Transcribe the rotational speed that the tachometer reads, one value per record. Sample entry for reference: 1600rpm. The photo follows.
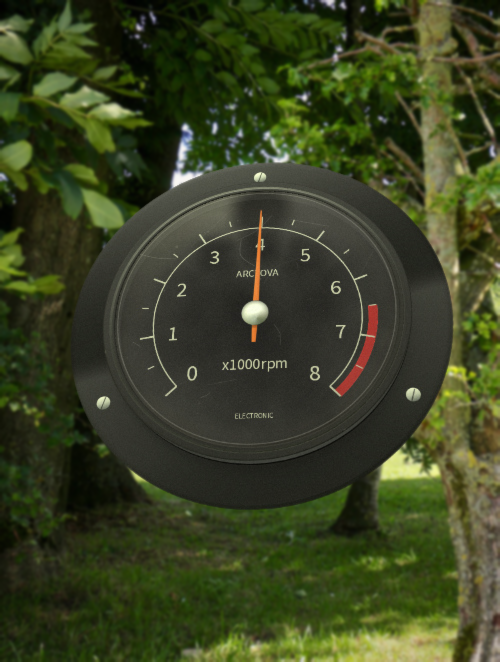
4000rpm
